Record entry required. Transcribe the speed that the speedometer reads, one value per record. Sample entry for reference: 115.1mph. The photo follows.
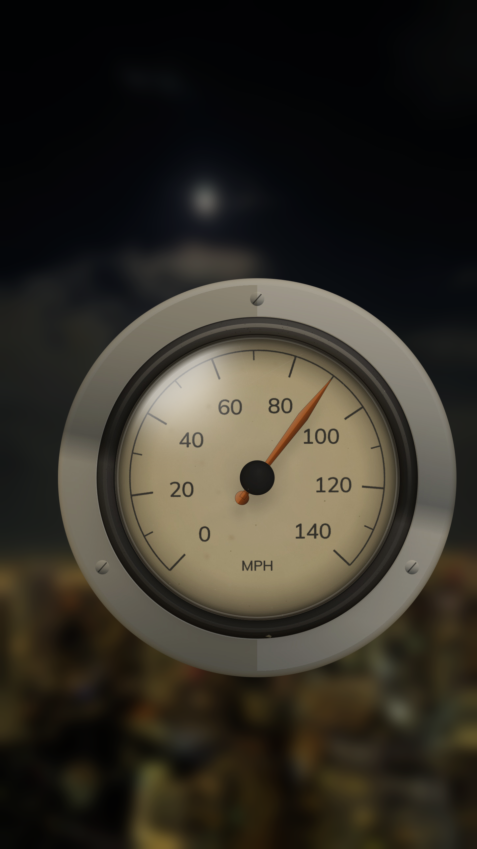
90mph
